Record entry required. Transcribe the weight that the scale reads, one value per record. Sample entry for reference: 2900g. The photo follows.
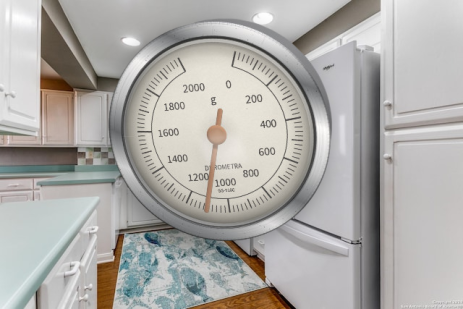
1100g
